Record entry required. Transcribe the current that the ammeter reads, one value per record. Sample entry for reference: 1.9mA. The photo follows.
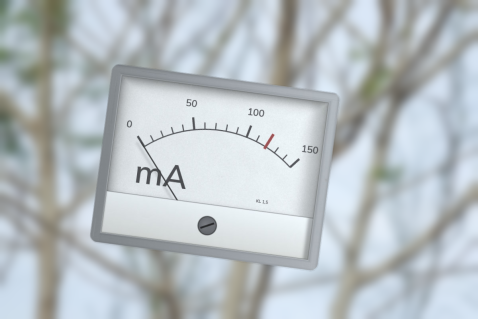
0mA
